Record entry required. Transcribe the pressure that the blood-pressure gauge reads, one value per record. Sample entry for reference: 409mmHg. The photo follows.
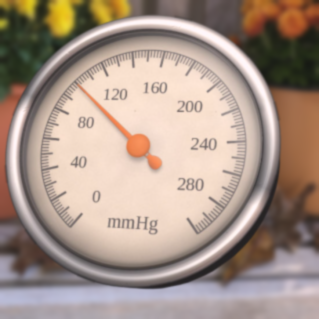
100mmHg
